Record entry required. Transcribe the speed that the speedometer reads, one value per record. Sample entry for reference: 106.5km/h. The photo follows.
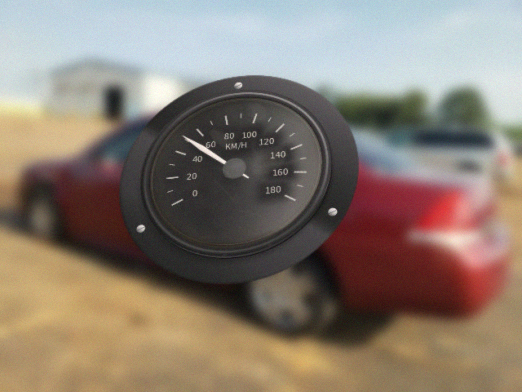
50km/h
